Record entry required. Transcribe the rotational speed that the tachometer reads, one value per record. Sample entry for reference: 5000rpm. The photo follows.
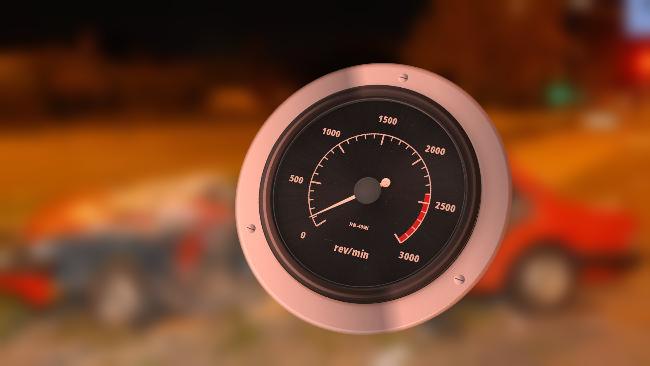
100rpm
